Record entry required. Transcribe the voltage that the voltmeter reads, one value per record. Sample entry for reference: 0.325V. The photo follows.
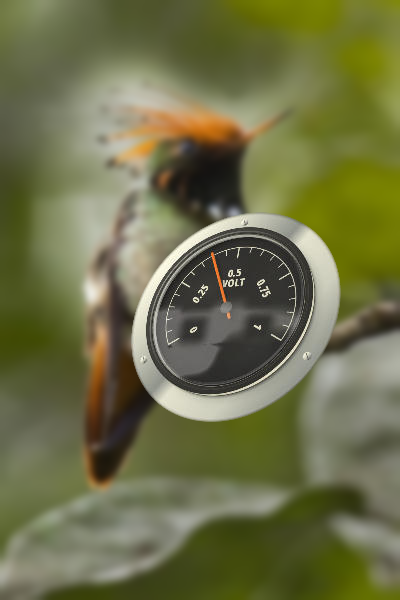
0.4V
